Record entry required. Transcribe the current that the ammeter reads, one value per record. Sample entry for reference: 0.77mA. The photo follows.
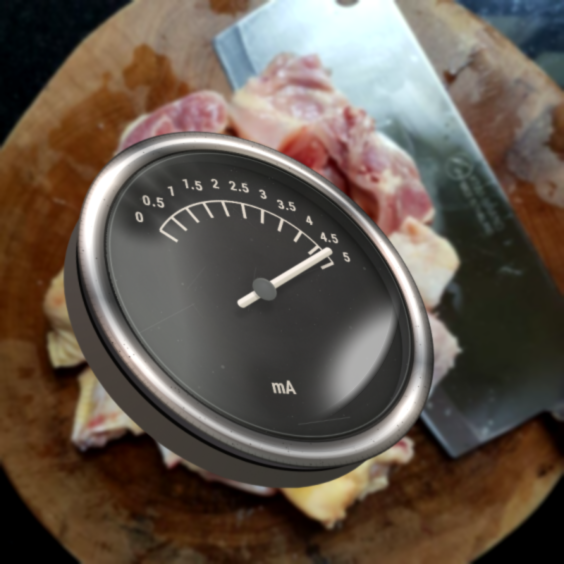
4.75mA
